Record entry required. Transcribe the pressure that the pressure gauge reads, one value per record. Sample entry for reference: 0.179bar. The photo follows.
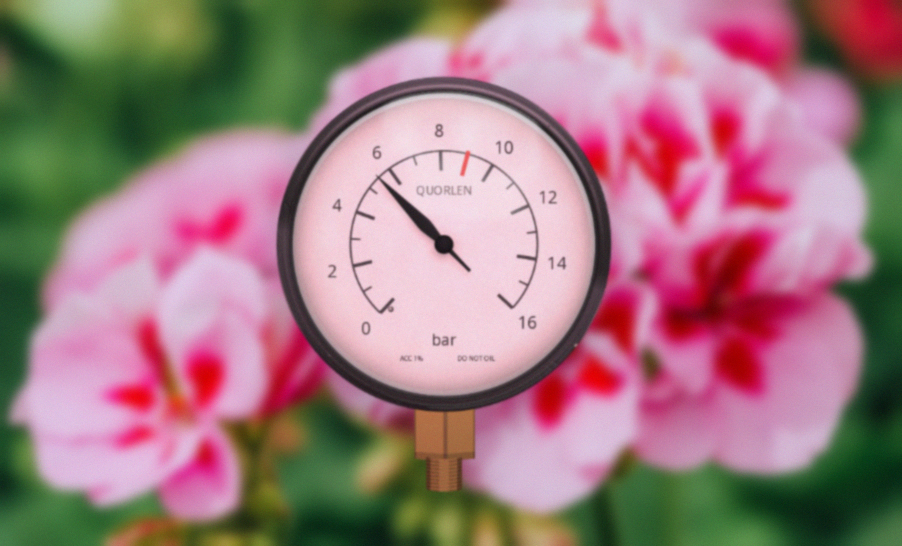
5.5bar
